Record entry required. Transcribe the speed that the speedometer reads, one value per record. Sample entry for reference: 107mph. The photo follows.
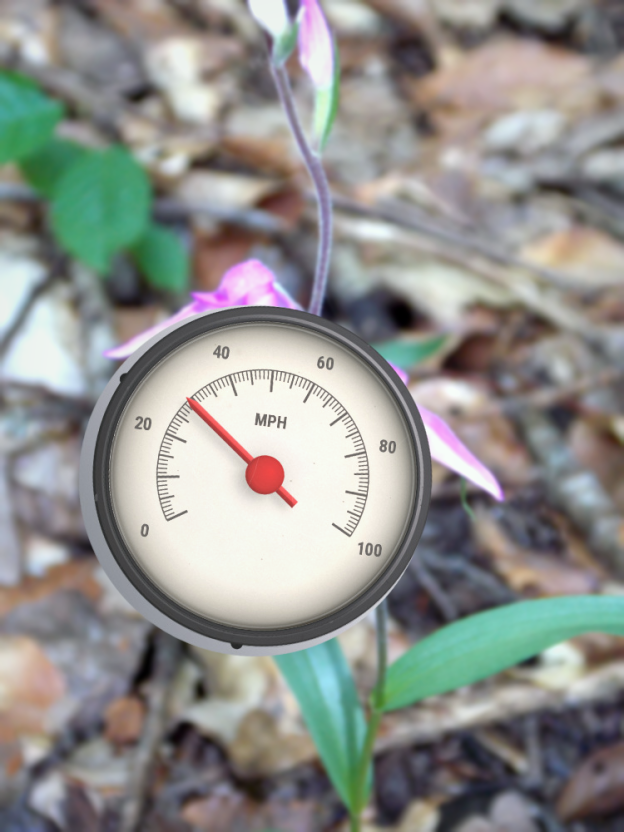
29mph
